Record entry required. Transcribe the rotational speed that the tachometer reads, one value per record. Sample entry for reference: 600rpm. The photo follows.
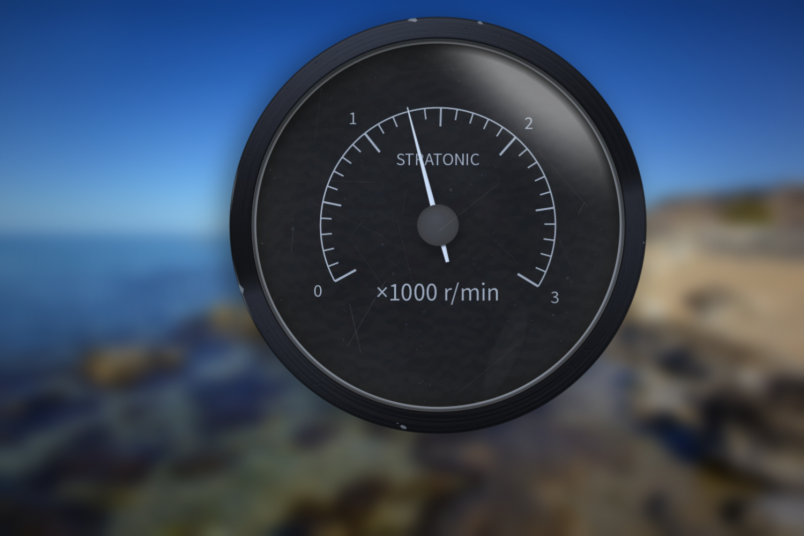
1300rpm
